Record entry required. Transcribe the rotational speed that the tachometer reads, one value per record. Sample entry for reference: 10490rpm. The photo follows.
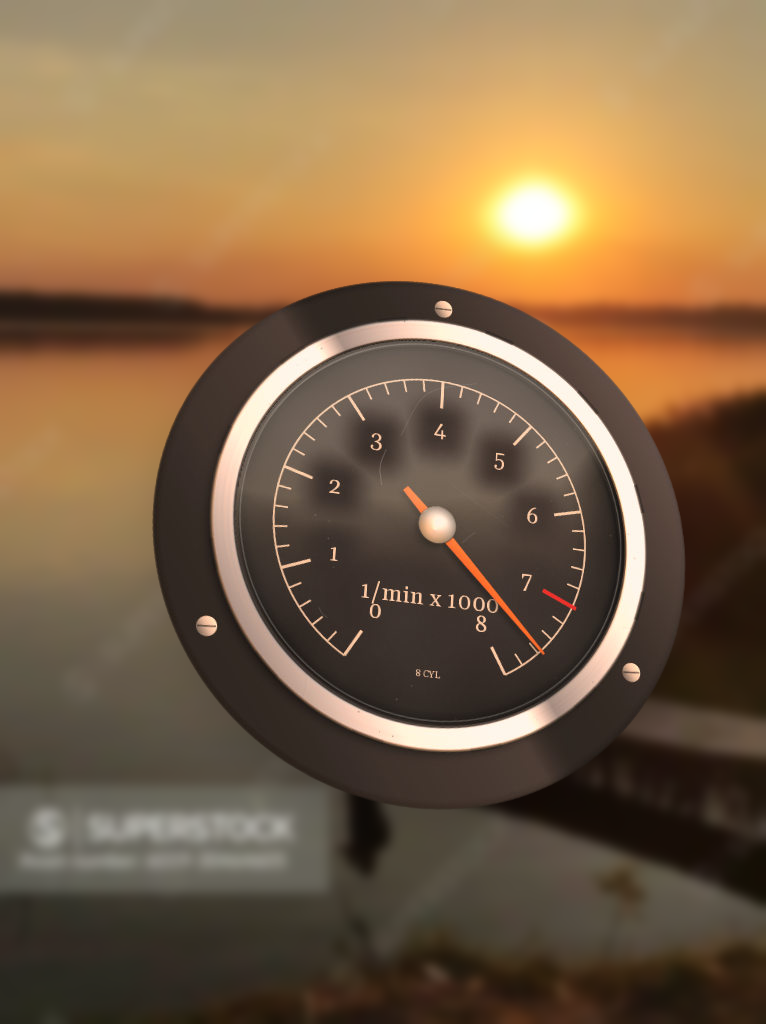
7600rpm
